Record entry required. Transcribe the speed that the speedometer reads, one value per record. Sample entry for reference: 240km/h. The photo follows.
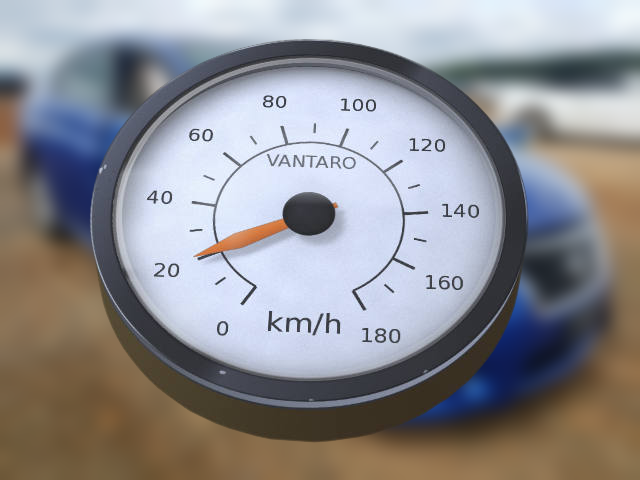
20km/h
